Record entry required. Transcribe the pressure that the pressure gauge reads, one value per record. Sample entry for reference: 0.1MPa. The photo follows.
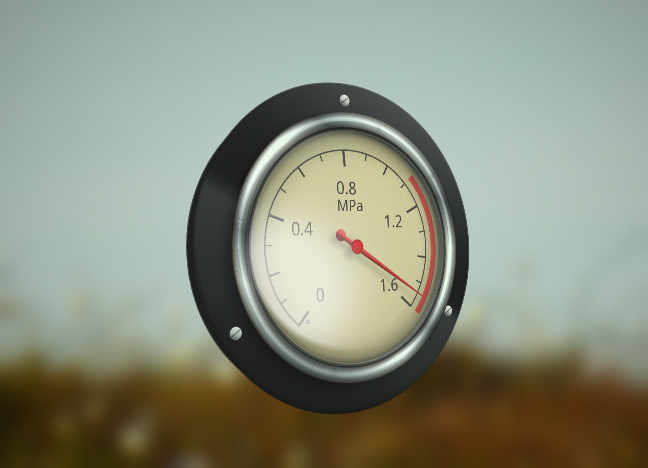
1.55MPa
